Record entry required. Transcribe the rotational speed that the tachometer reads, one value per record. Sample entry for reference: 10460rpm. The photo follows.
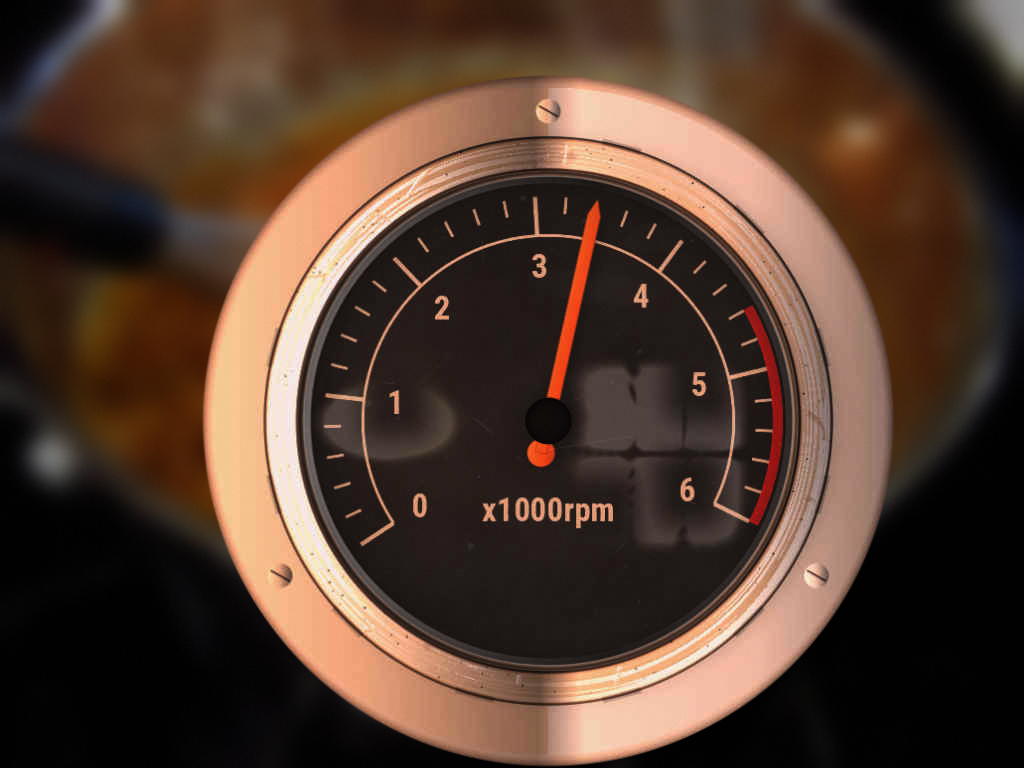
3400rpm
